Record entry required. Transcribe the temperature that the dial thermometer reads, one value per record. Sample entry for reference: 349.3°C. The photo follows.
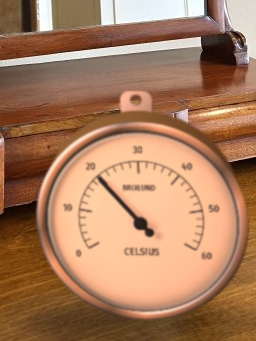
20°C
